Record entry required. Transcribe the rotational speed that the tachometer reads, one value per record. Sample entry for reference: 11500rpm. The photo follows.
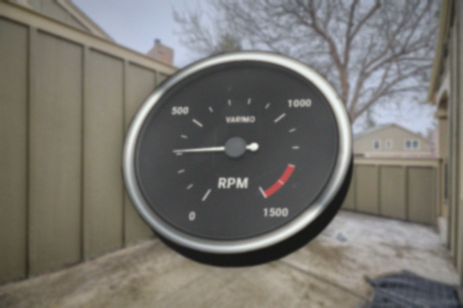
300rpm
